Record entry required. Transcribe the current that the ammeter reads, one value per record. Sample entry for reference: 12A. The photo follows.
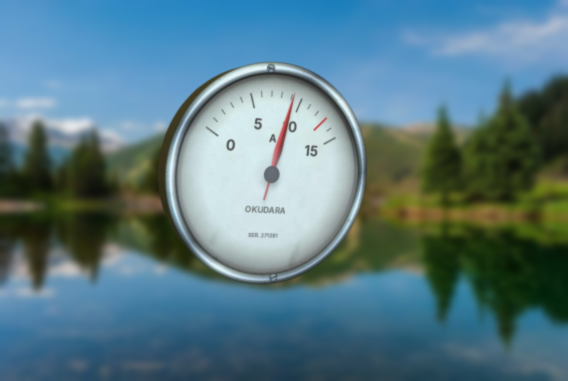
9A
